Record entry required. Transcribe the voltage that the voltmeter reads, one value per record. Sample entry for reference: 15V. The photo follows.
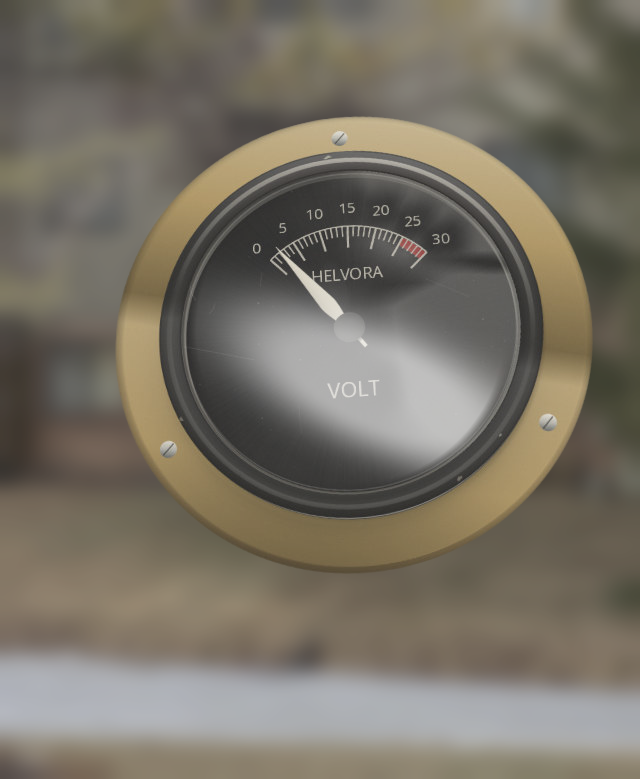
2V
